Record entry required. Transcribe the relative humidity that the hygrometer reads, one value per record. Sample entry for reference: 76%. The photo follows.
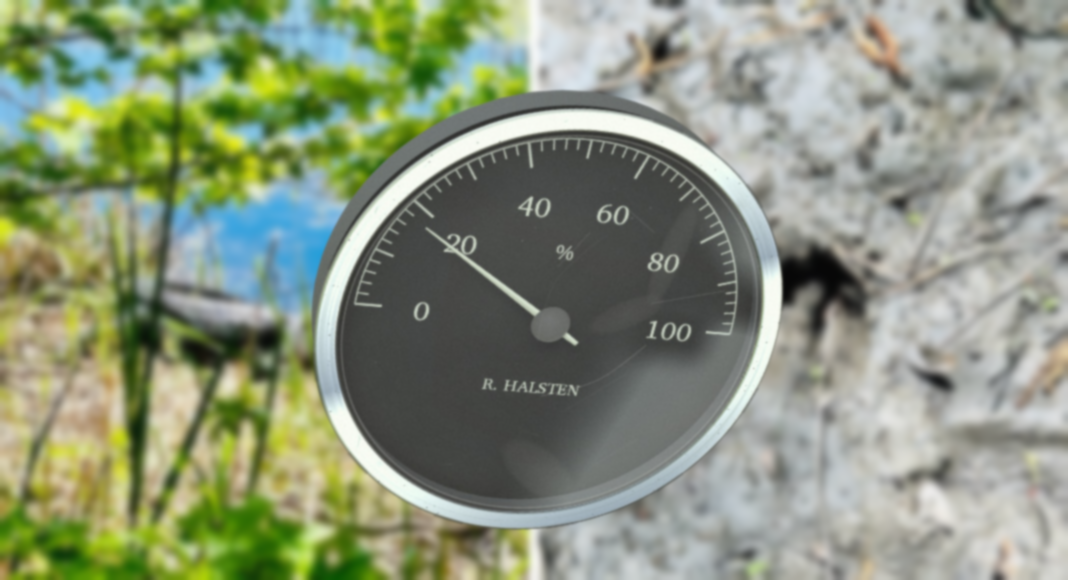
18%
